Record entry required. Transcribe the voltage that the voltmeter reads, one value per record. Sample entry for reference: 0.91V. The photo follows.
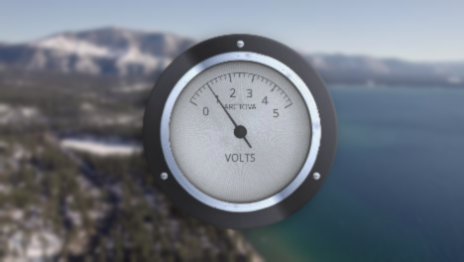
1V
